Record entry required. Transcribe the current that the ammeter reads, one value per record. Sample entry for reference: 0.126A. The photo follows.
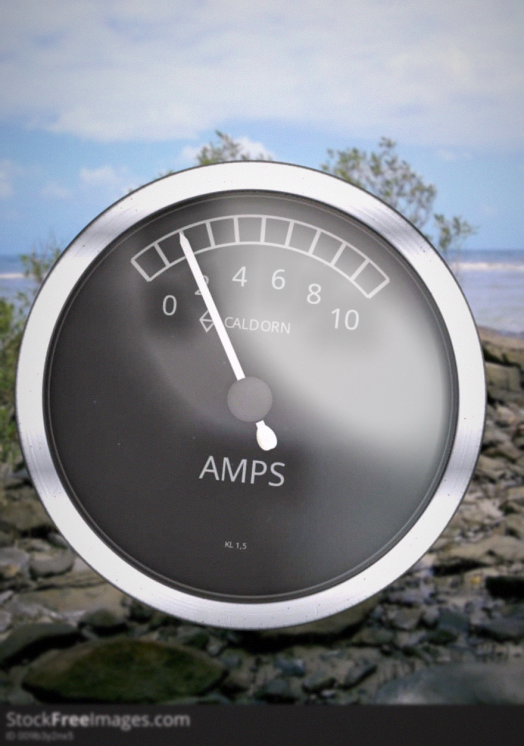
2A
